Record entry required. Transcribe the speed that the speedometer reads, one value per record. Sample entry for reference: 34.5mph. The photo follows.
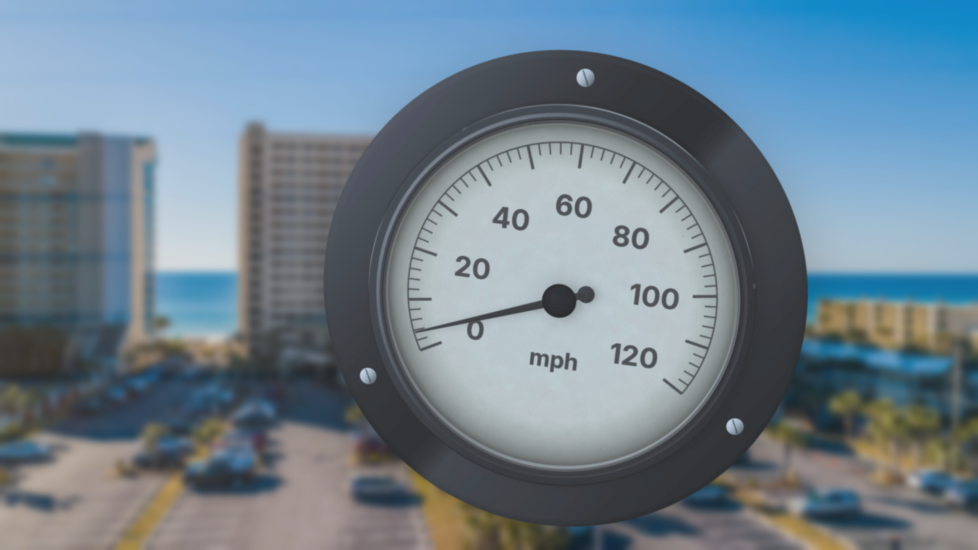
4mph
